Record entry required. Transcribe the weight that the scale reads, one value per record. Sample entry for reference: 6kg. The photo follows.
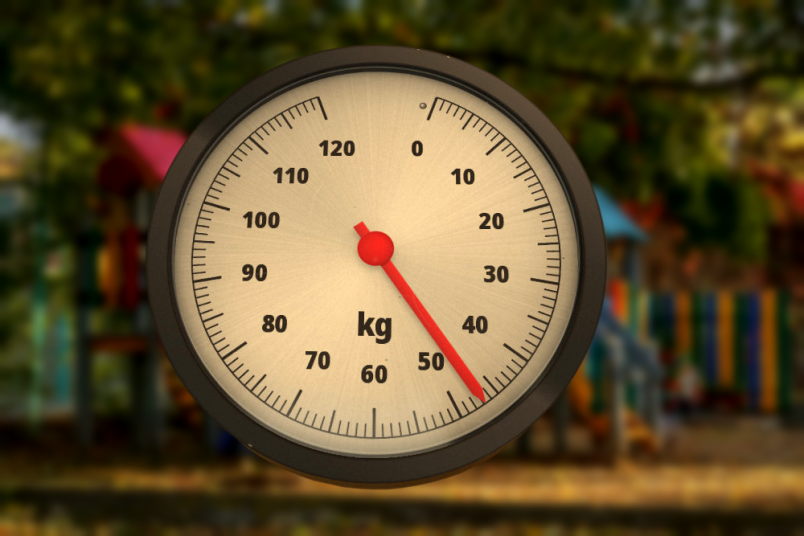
47kg
